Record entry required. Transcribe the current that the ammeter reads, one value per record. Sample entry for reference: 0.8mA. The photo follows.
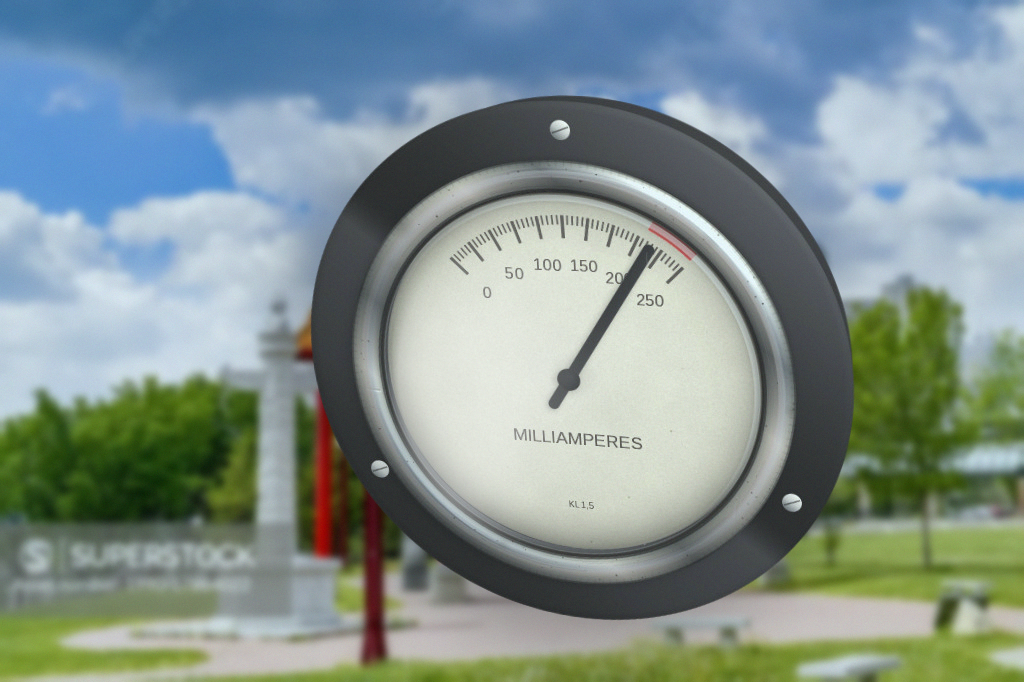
215mA
